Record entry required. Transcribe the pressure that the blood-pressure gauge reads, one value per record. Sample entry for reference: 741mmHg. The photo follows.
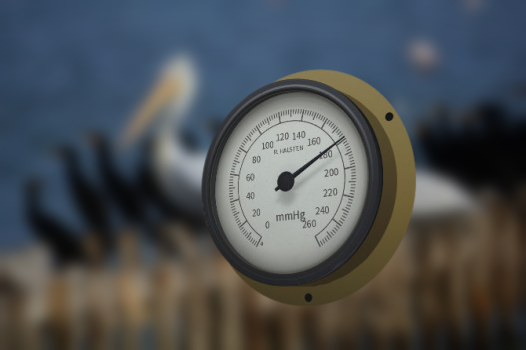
180mmHg
